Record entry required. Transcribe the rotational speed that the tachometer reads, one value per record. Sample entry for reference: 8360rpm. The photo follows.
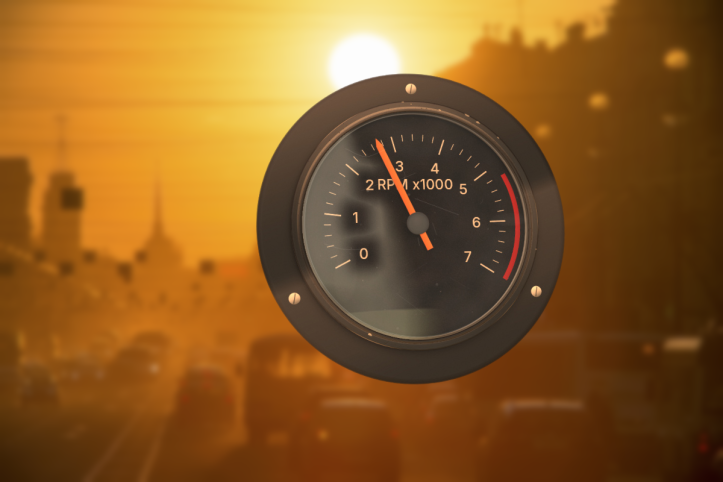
2700rpm
